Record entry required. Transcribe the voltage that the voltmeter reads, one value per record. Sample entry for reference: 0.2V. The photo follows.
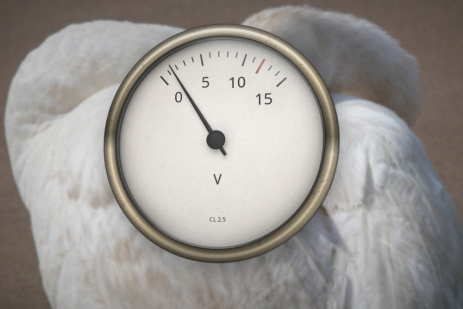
1.5V
